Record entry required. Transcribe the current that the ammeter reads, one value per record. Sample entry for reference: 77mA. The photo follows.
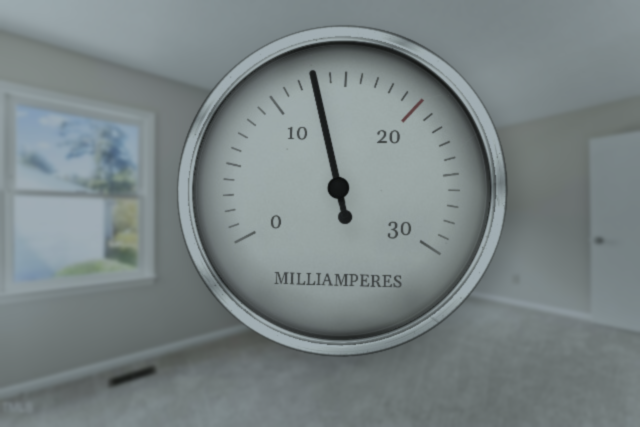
13mA
